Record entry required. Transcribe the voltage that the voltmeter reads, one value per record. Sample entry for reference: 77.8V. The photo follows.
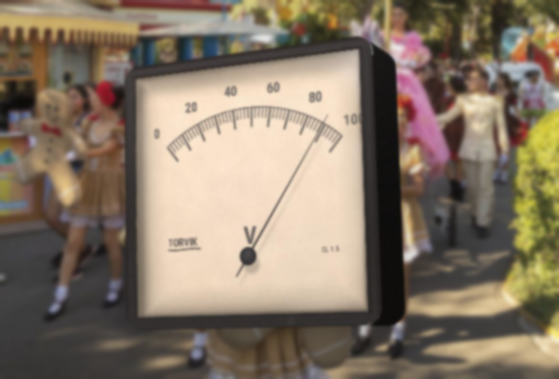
90V
